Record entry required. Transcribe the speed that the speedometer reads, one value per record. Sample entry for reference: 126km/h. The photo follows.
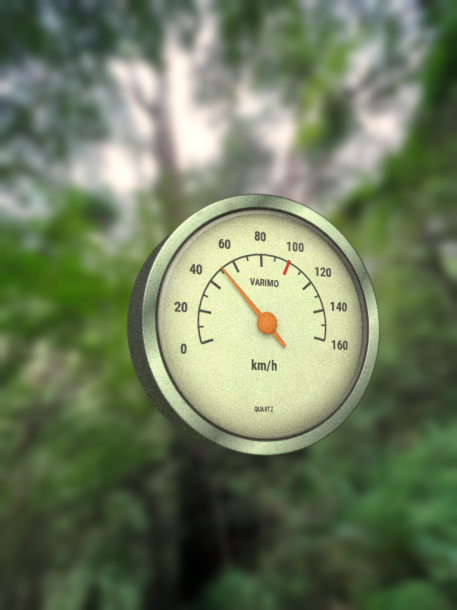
50km/h
